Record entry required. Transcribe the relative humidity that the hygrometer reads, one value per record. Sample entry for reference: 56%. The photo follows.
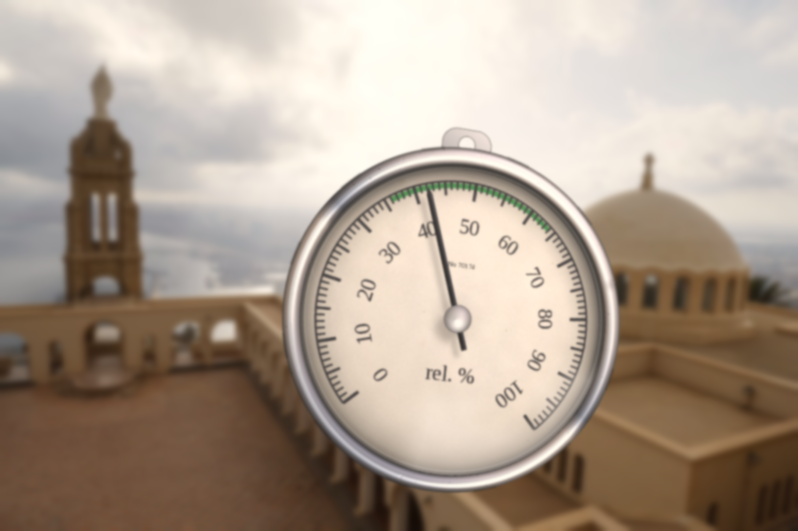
42%
